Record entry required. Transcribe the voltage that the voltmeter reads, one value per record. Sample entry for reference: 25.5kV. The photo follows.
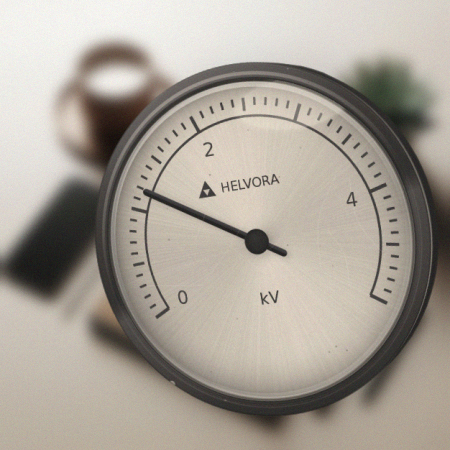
1.2kV
